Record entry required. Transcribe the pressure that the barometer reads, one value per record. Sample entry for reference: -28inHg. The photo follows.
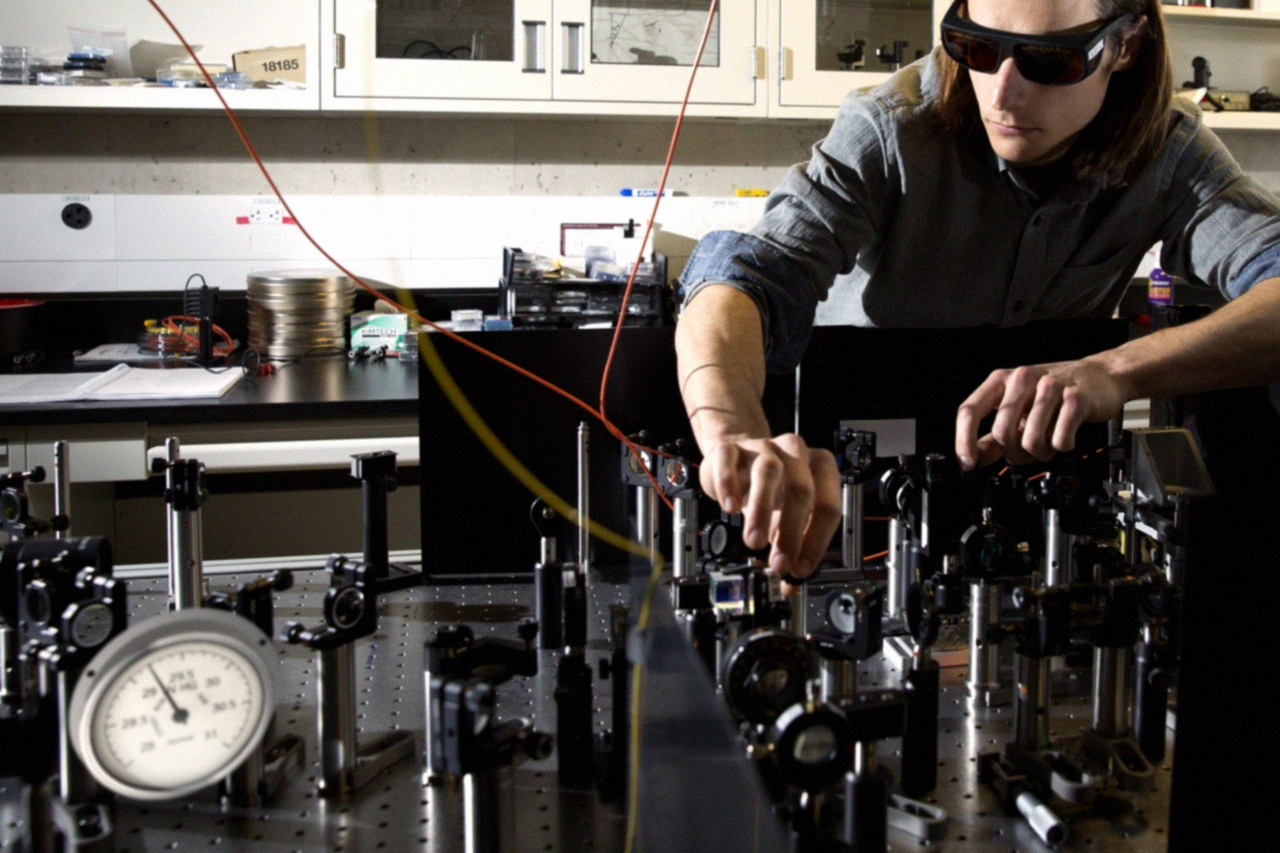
29.2inHg
